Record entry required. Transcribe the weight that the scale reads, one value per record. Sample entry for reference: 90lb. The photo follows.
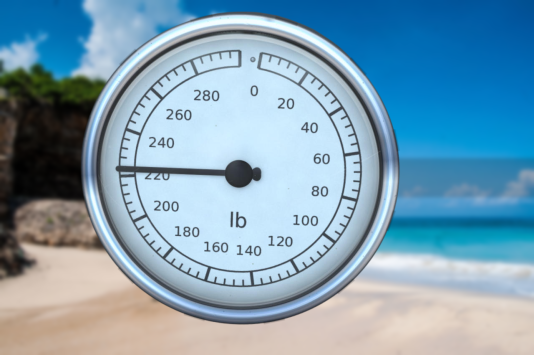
224lb
